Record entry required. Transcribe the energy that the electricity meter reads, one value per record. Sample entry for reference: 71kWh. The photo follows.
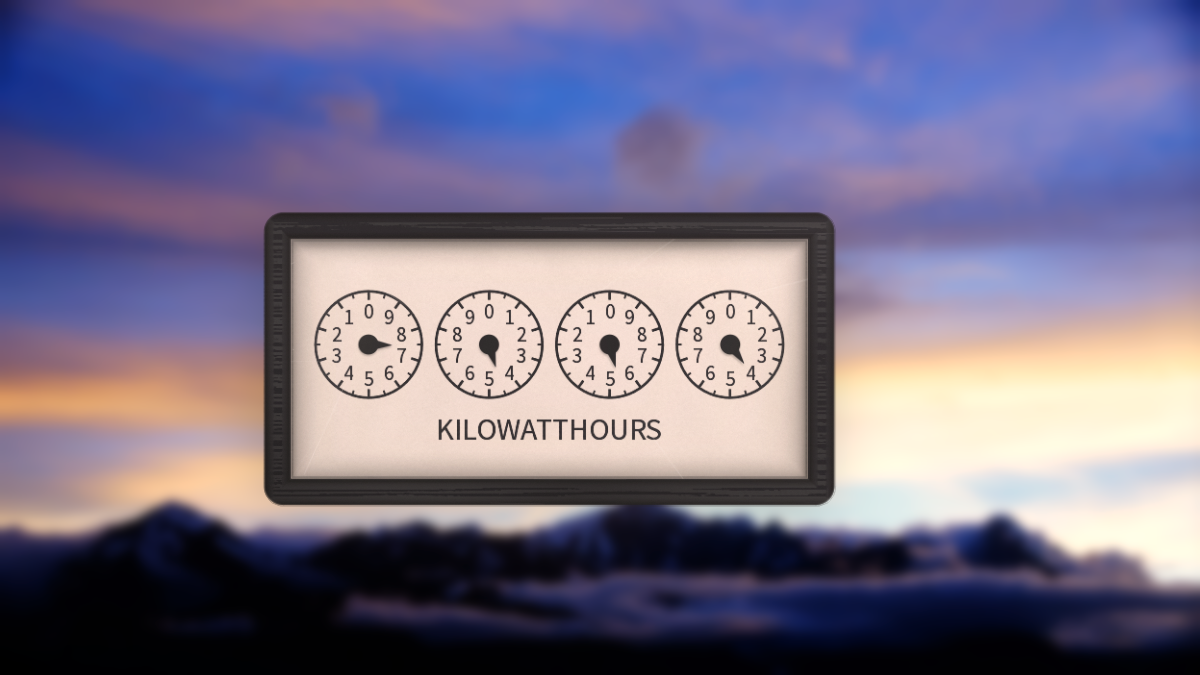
7454kWh
